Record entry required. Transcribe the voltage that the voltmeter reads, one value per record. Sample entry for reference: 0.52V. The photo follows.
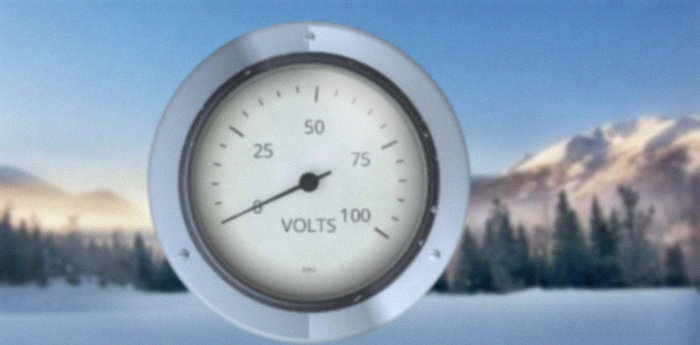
0V
